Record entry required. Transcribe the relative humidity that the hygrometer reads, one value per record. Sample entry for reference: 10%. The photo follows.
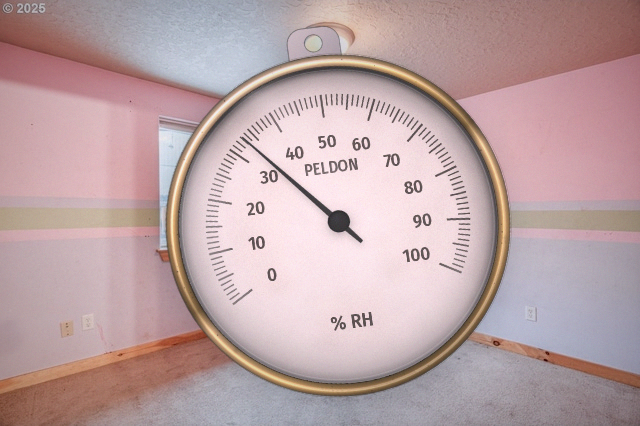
33%
